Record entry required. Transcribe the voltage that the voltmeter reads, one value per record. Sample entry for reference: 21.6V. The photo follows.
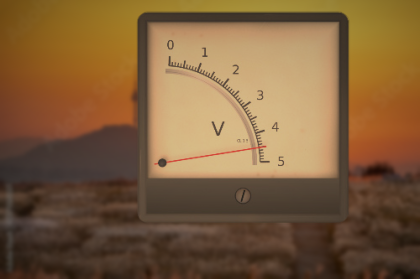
4.5V
